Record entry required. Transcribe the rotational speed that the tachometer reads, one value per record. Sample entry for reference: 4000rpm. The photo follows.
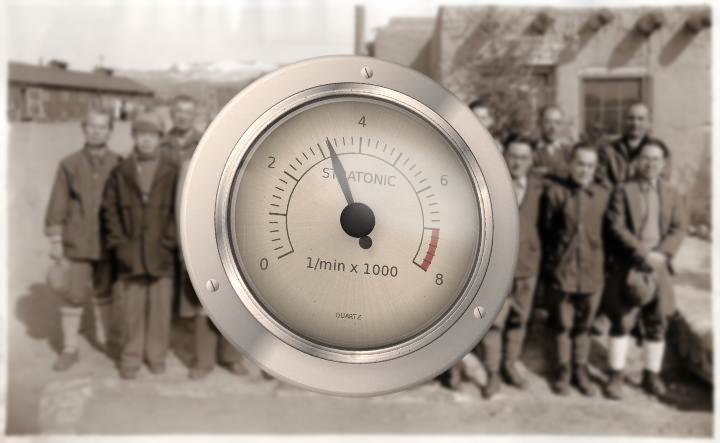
3200rpm
